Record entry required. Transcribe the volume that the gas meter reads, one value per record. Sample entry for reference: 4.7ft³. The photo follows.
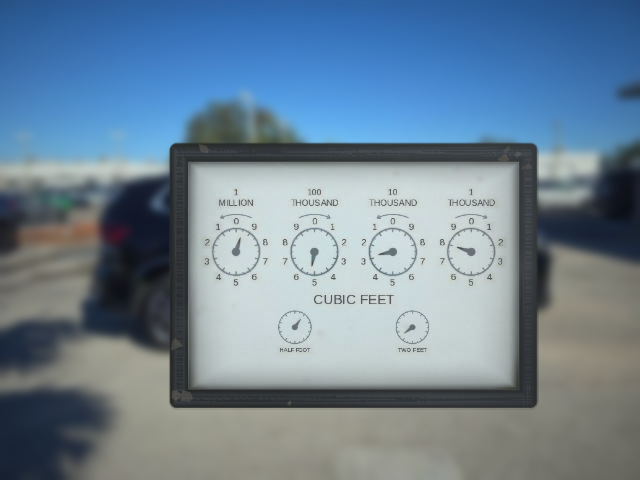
952800ft³
